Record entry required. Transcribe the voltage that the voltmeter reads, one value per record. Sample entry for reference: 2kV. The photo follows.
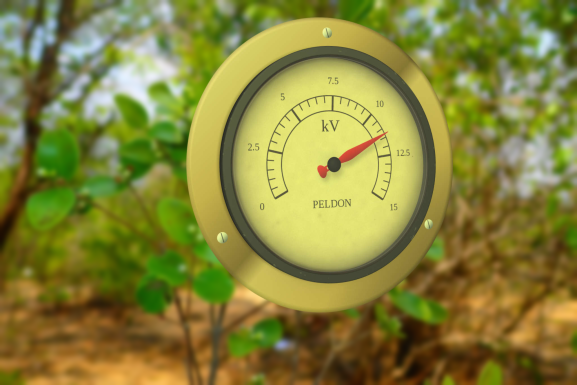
11.25kV
